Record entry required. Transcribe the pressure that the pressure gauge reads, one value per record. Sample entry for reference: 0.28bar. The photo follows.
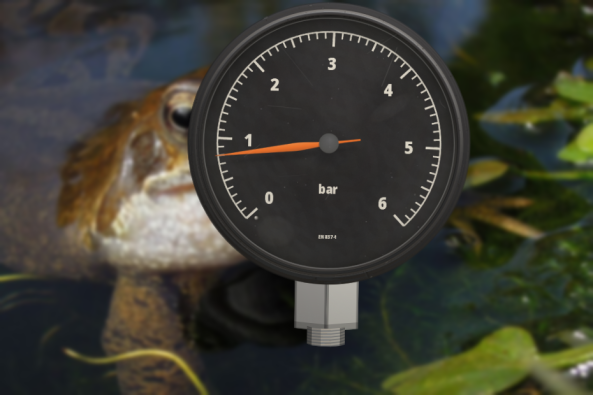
0.8bar
